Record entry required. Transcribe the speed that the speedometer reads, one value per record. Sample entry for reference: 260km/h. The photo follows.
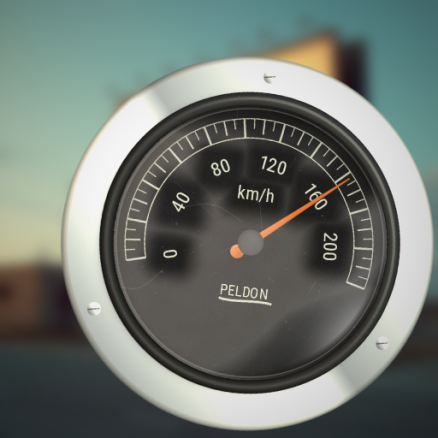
162.5km/h
